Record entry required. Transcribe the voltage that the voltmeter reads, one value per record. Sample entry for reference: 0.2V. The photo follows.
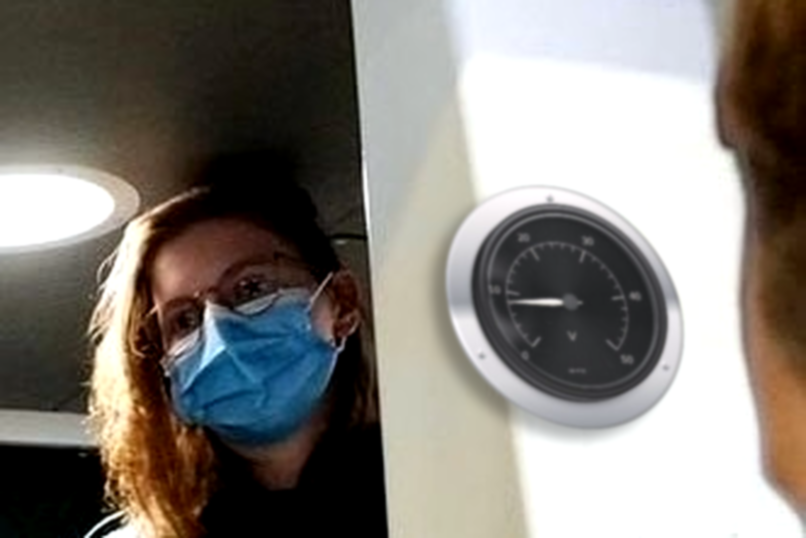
8V
